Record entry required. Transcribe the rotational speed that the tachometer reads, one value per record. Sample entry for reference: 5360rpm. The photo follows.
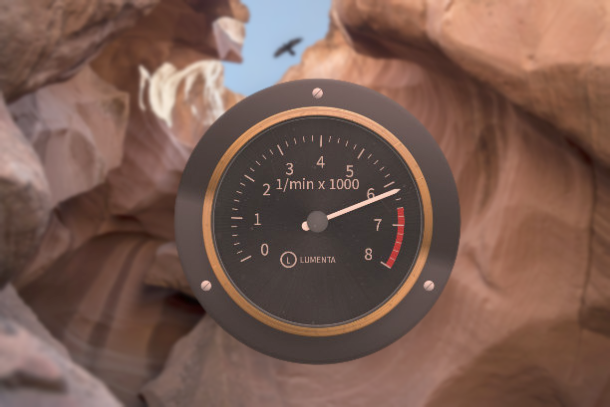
6200rpm
